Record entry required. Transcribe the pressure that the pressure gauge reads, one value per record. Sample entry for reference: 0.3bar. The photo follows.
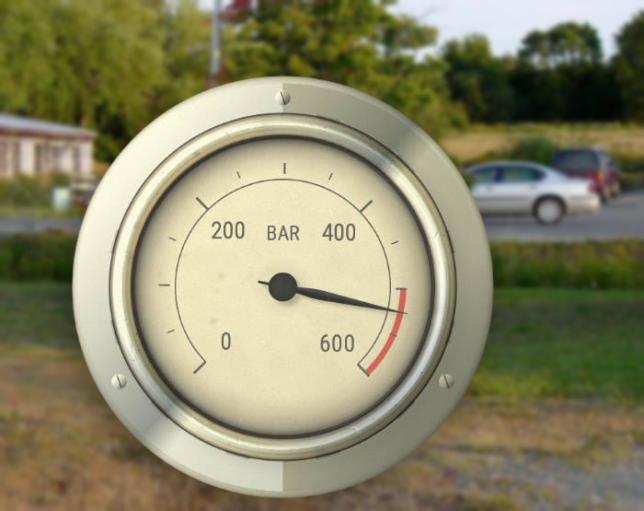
525bar
